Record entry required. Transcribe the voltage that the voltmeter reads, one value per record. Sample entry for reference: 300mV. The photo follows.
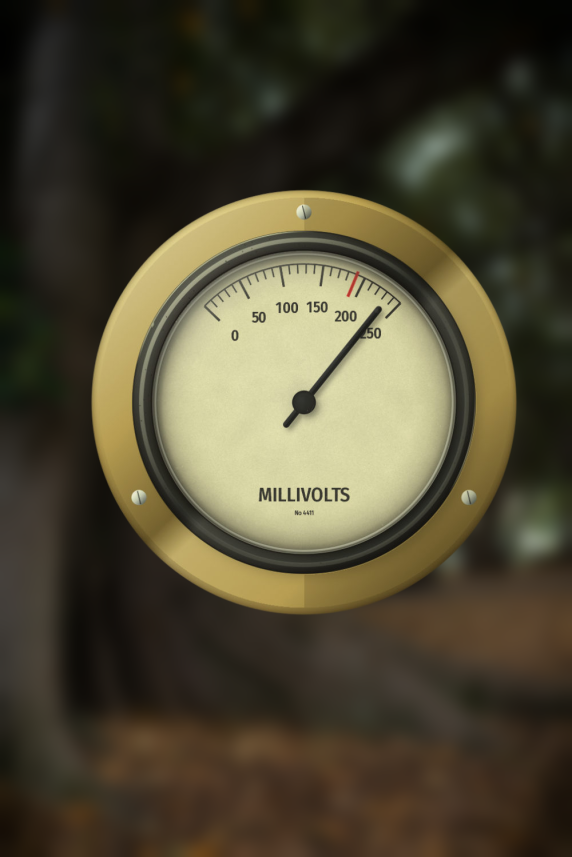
235mV
